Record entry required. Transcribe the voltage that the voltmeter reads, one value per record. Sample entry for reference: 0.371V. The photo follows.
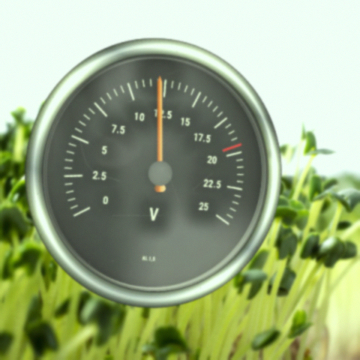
12V
